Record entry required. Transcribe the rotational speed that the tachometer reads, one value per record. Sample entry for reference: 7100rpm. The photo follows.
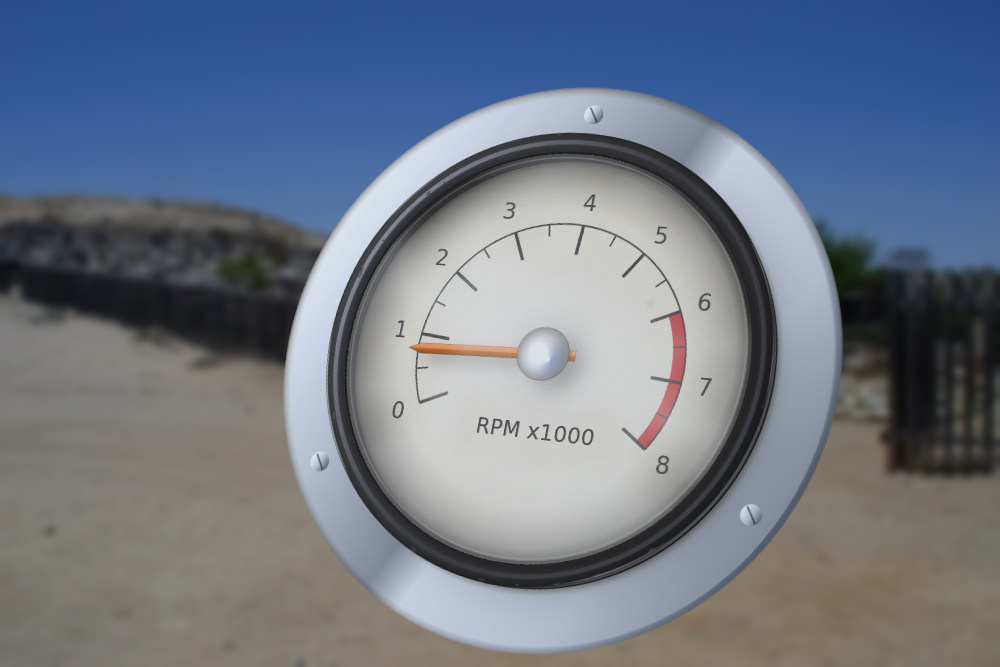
750rpm
